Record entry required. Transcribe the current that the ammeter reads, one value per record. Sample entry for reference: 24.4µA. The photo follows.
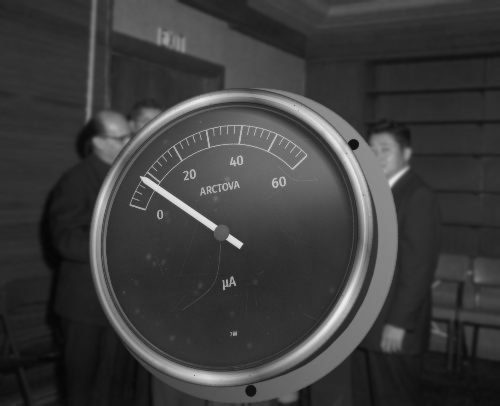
8µA
